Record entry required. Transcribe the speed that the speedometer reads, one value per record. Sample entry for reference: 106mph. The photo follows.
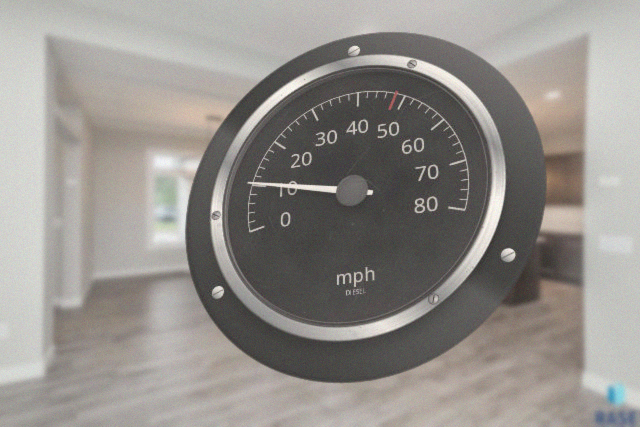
10mph
